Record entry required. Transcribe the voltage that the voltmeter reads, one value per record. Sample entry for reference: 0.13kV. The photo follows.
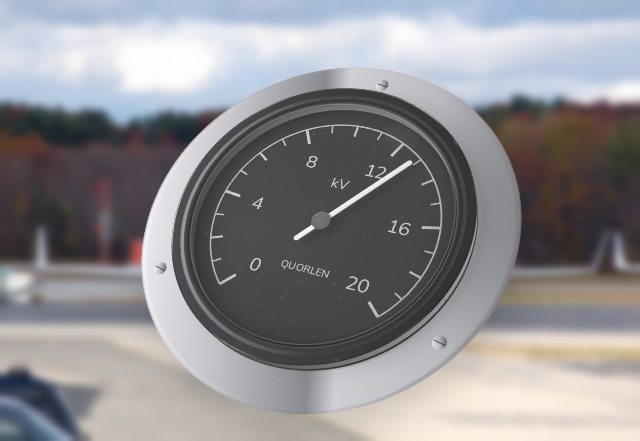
13kV
